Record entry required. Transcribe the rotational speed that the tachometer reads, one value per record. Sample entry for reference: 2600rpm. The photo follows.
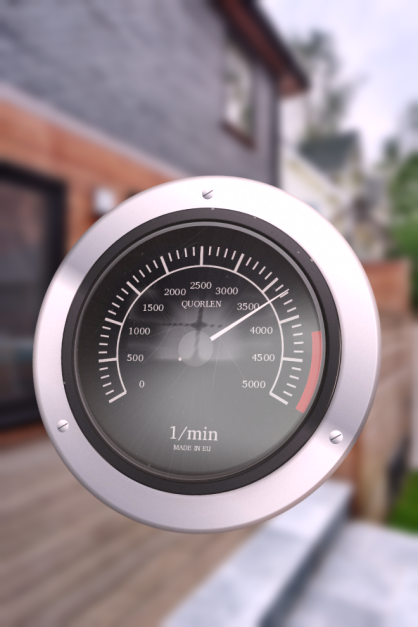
3700rpm
